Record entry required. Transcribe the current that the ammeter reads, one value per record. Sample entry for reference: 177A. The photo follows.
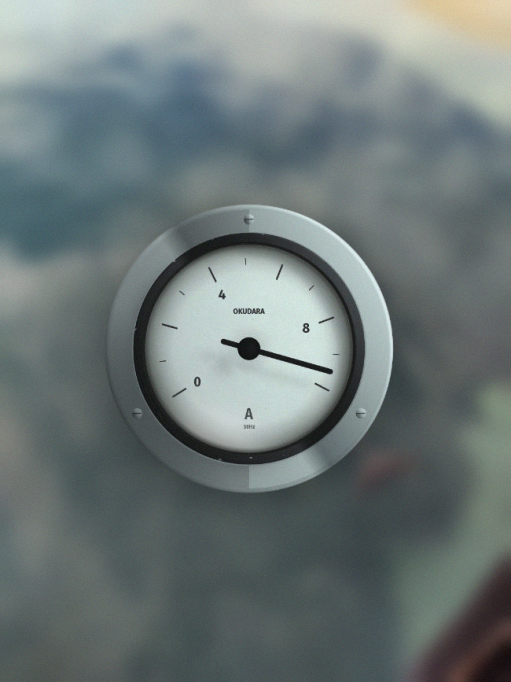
9.5A
